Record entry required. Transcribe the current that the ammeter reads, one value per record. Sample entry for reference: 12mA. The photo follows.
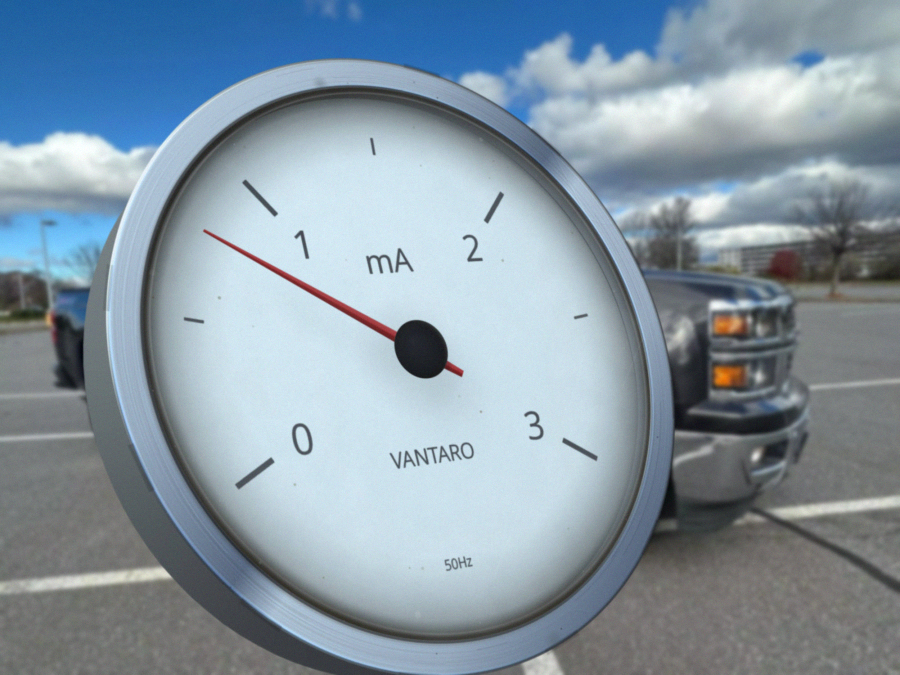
0.75mA
